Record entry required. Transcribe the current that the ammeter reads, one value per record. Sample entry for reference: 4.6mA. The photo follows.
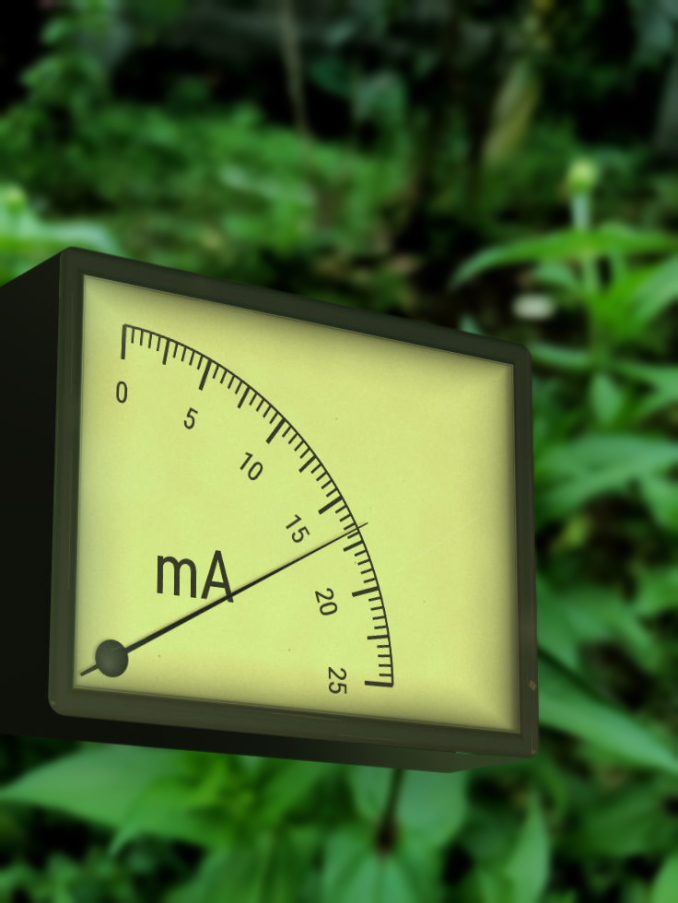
16.75mA
